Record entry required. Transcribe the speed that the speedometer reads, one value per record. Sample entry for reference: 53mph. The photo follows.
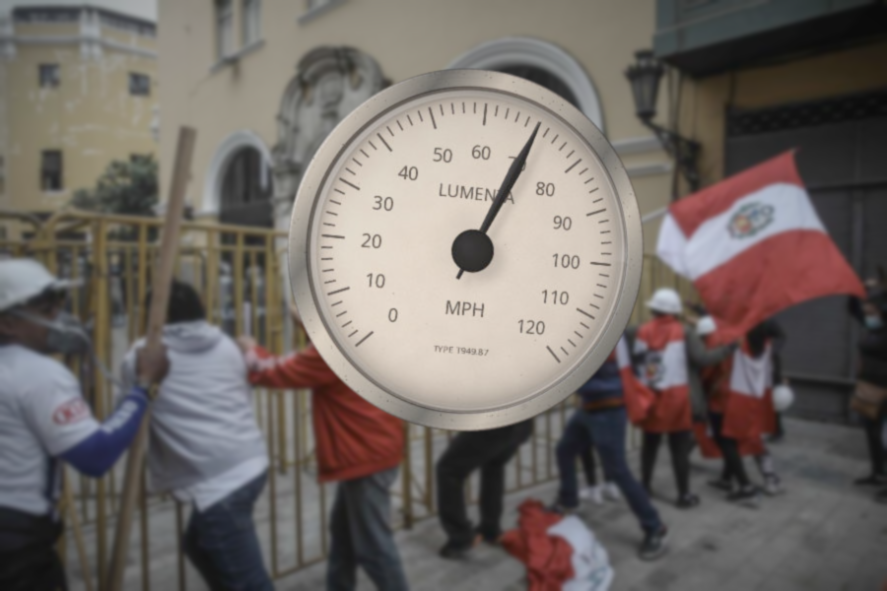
70mph
